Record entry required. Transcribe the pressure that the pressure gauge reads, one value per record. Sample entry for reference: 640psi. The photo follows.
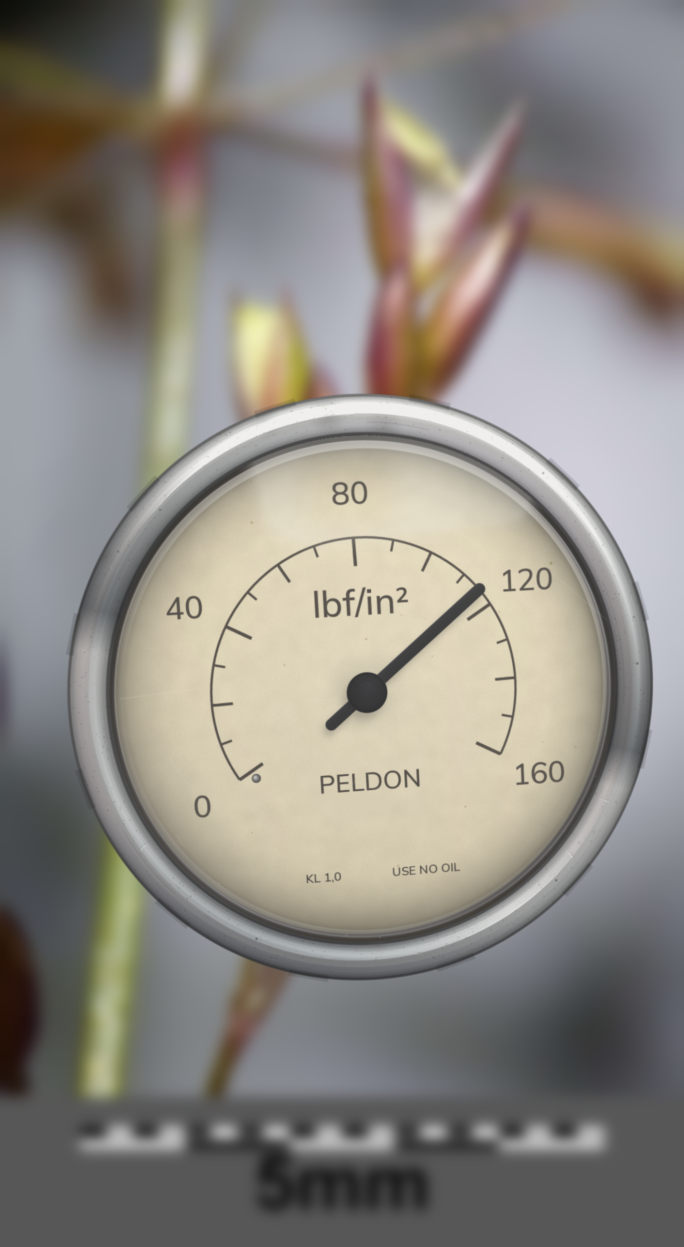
115psi
